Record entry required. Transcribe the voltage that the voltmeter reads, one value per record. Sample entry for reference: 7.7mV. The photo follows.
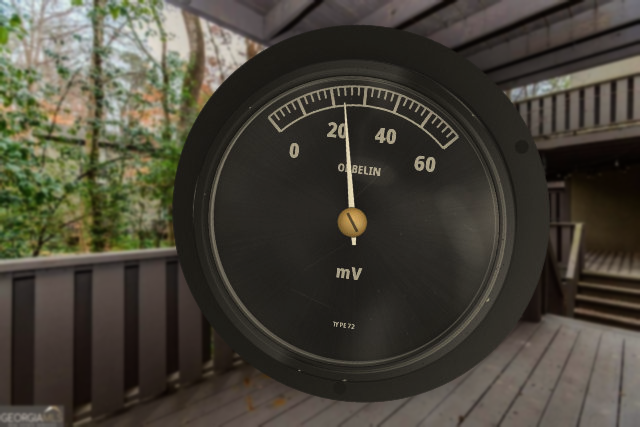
24mV
